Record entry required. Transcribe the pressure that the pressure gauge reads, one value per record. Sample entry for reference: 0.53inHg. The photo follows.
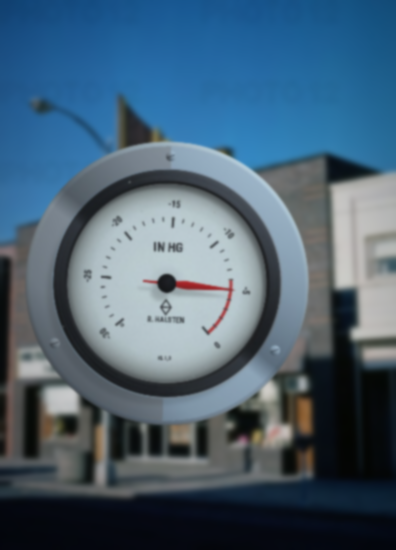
-5inHg
